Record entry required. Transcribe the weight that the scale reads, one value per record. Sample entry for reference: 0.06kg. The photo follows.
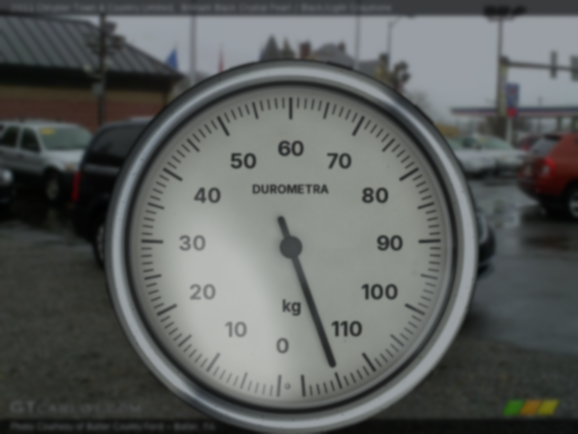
115kg
